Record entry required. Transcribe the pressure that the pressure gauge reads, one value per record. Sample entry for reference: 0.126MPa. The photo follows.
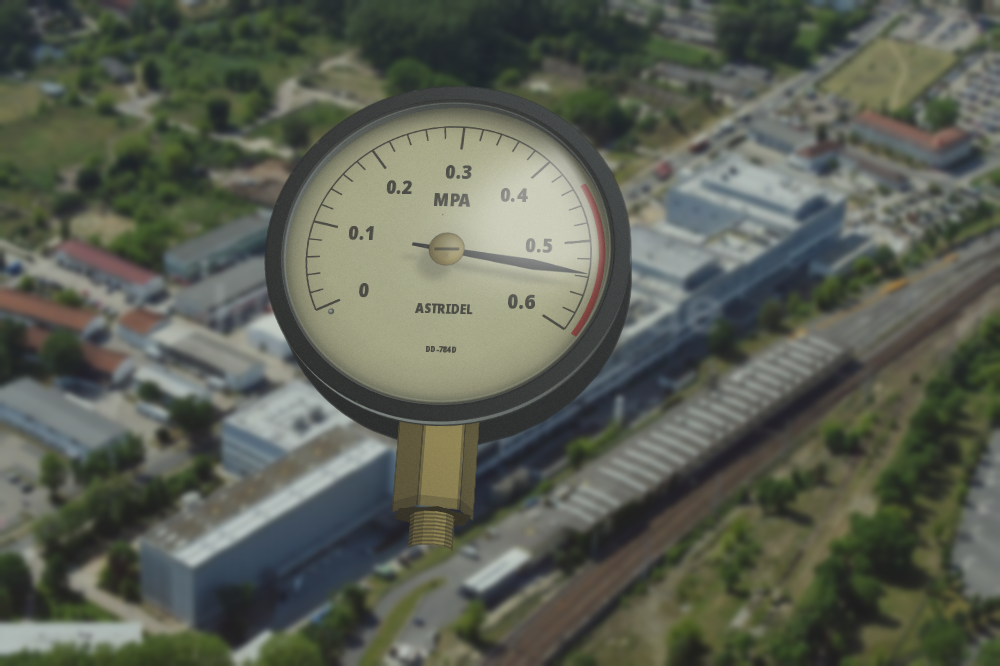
0.54MPa
